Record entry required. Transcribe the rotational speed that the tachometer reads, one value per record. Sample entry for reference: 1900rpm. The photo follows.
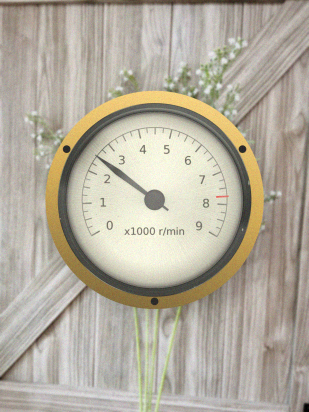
2500rpm
